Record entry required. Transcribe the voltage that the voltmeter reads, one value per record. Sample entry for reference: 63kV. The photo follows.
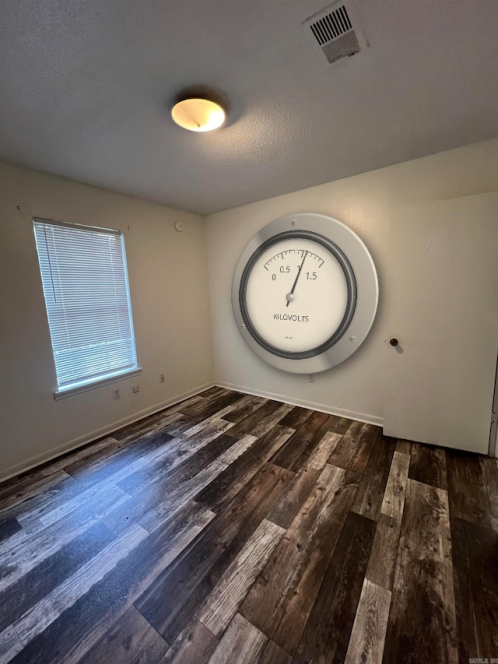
1.1kV
